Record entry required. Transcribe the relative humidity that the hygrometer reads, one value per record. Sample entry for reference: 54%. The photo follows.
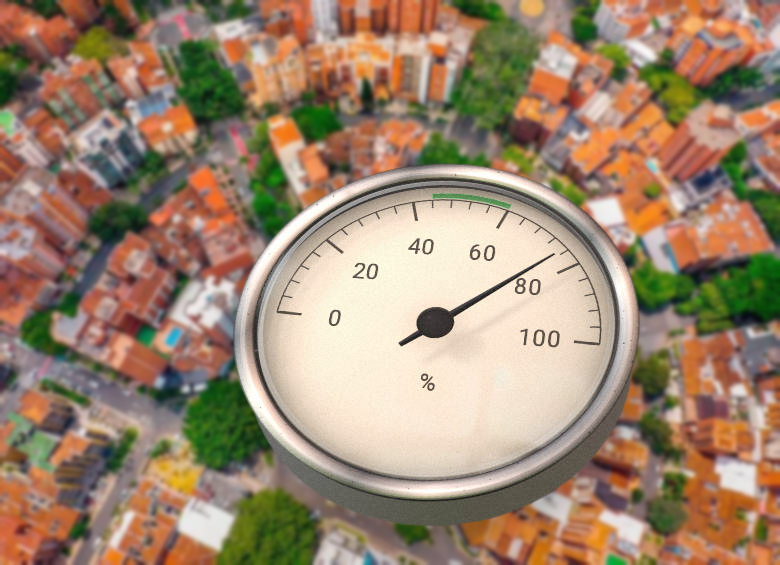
76%
